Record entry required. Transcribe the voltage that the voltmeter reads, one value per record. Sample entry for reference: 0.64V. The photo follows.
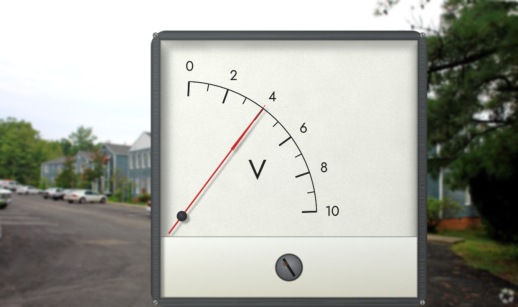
4V
